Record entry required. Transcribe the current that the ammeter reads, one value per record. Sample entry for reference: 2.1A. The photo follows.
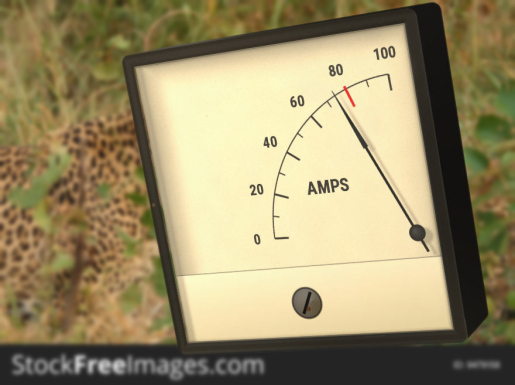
75A
